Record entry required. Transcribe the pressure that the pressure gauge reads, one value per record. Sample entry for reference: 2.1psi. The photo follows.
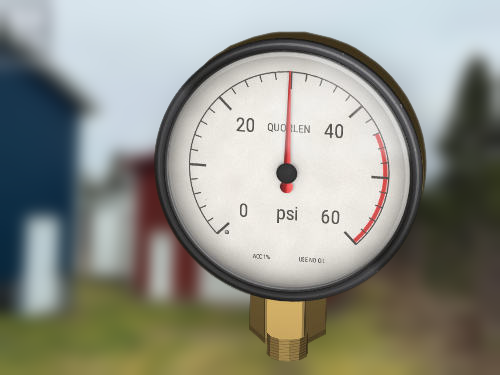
30psi
